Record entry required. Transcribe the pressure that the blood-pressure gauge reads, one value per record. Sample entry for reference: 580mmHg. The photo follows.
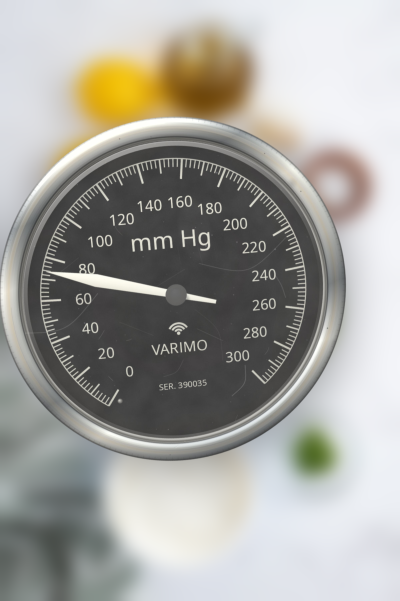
74mmHg
